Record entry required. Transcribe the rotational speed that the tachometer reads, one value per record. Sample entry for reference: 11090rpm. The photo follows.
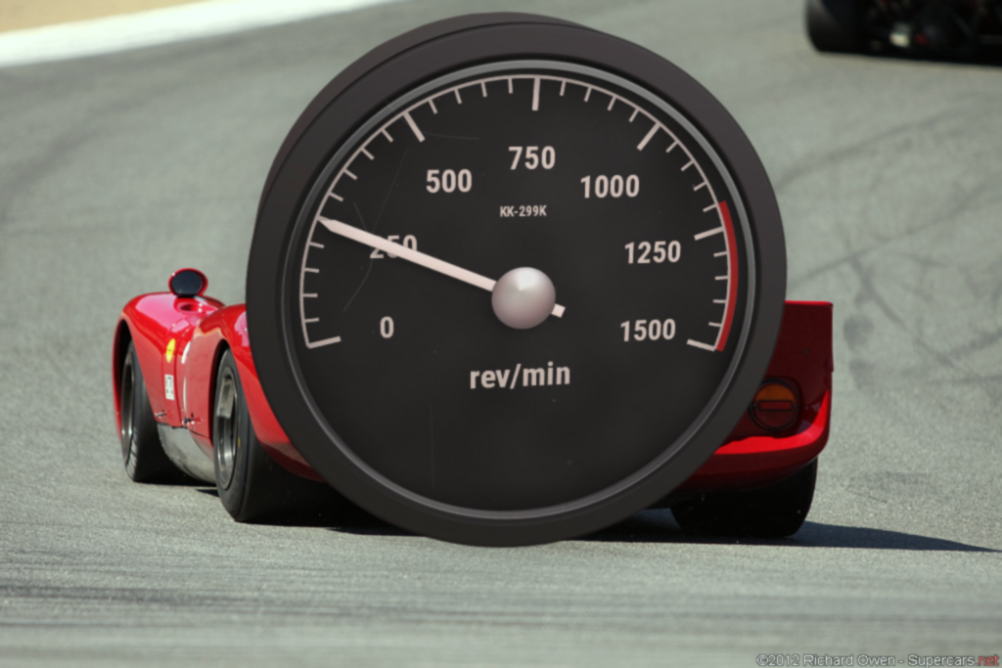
250rpm
